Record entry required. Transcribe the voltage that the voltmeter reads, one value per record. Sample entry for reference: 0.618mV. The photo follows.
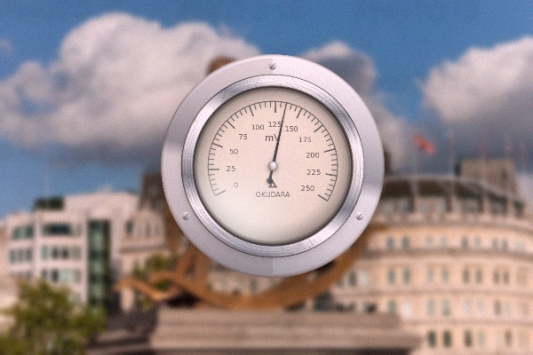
135mV
